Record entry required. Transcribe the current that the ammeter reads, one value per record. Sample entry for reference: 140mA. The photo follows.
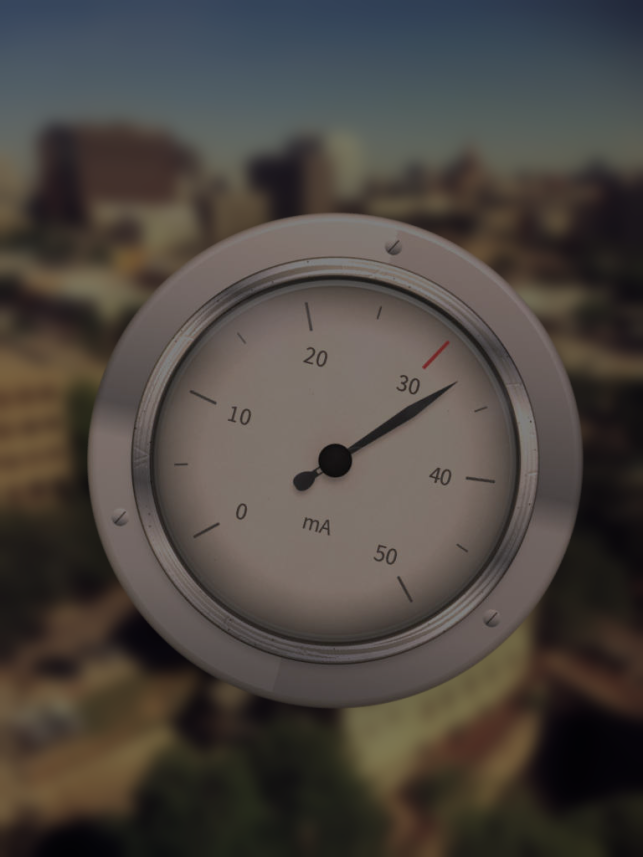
32.5mA
